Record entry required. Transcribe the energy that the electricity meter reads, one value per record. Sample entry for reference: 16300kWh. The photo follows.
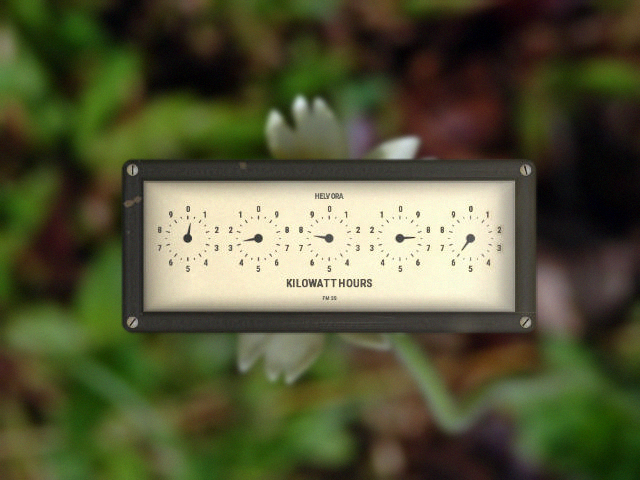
2776kWh
